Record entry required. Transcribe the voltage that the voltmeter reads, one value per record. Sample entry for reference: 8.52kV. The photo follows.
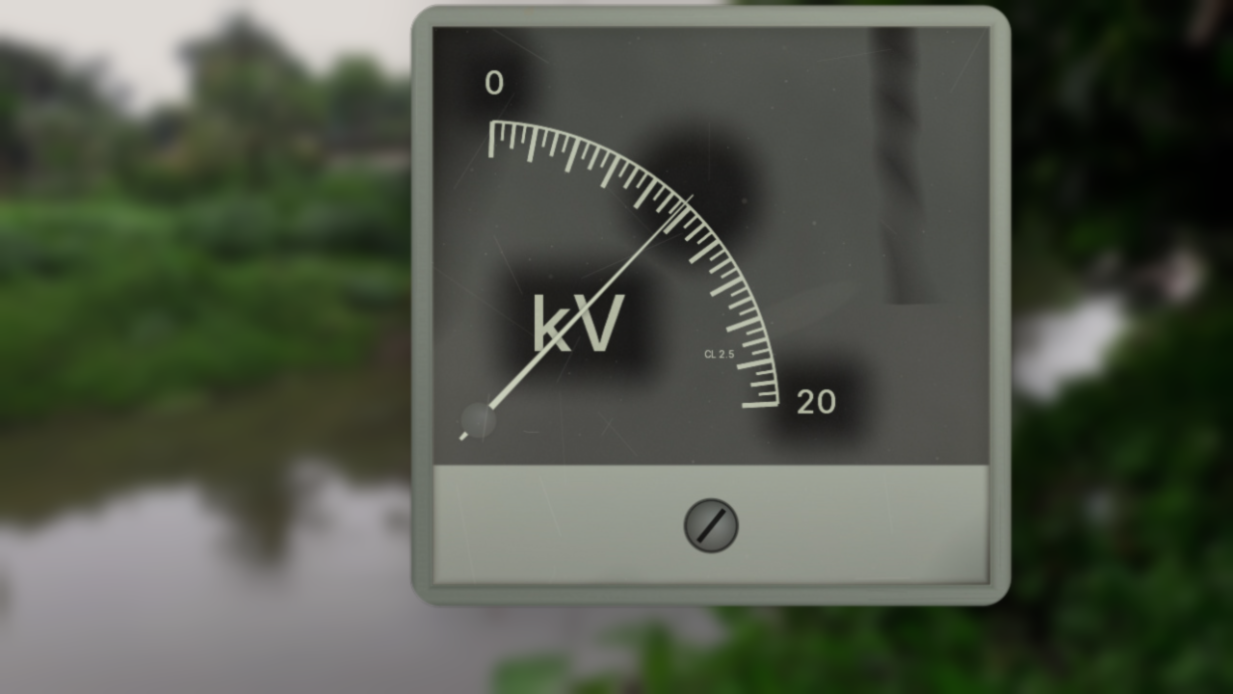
9.75kV
